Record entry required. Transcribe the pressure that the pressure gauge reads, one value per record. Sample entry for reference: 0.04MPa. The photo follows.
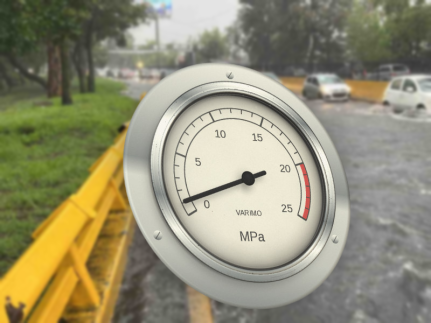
1MPa
